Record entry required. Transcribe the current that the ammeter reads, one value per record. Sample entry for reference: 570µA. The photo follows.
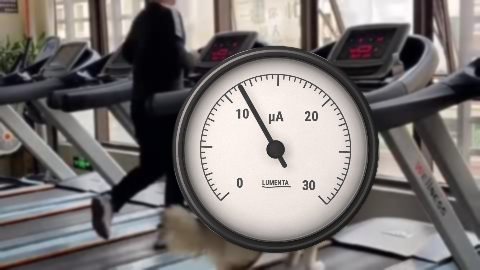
11.5µA
